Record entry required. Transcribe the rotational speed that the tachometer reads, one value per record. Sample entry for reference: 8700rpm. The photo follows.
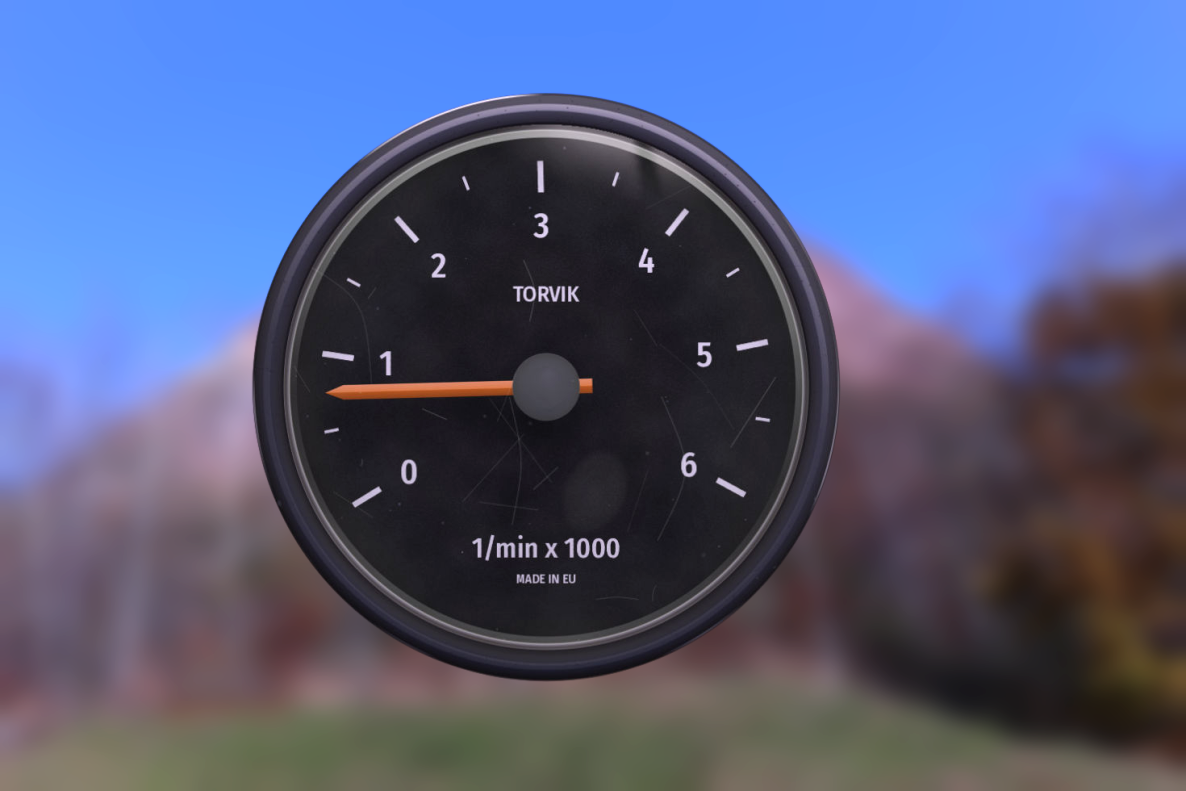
750rpm
